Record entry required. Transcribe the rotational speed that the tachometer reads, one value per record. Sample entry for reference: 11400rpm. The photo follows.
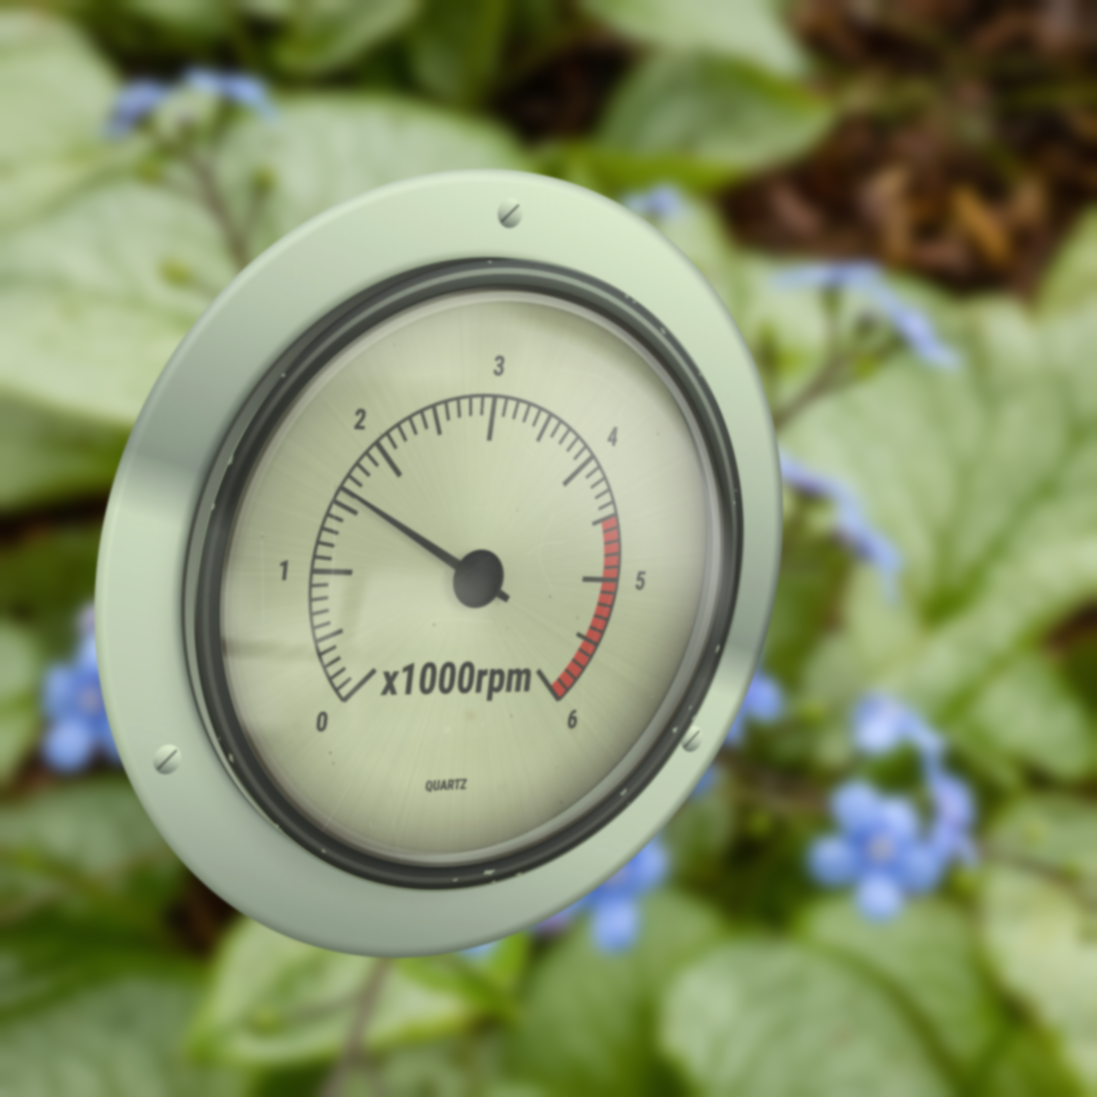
1600rpm
